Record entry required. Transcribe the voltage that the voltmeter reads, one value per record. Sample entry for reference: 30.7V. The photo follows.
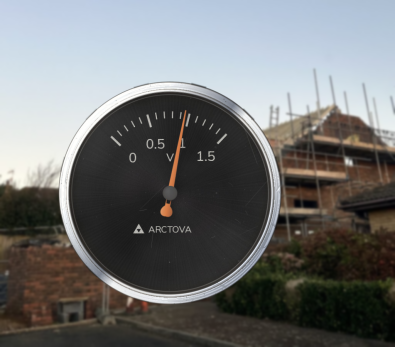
0.95V
